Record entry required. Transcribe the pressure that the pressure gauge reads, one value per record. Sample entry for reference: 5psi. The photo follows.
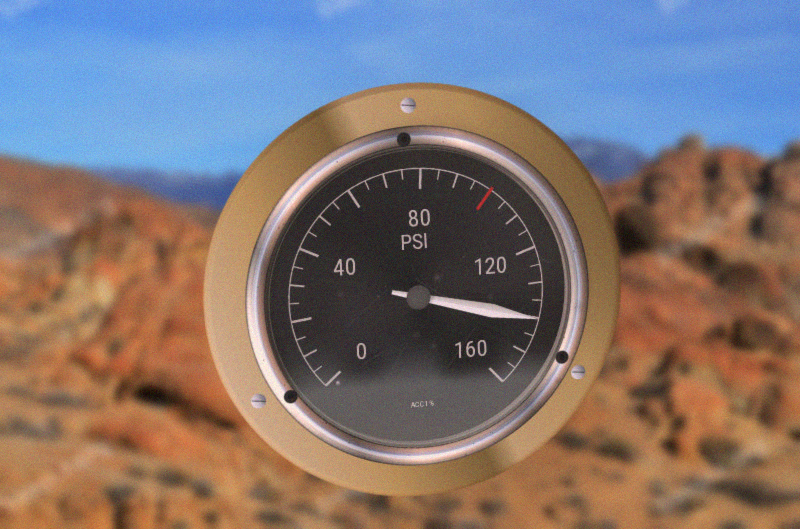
140psi
